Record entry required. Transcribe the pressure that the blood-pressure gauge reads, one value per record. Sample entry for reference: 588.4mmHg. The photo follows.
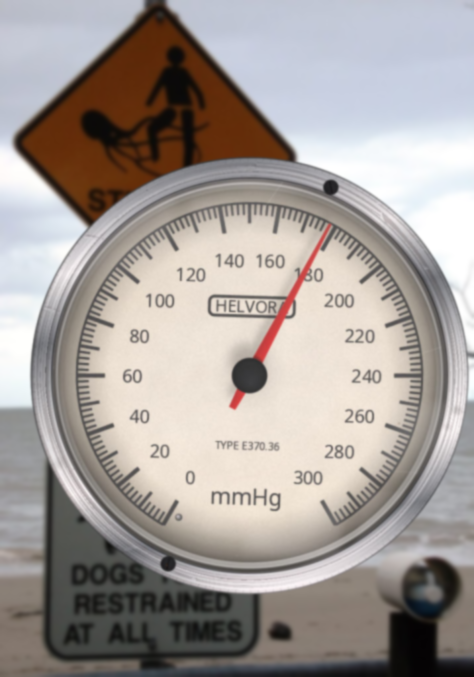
178mmHg
